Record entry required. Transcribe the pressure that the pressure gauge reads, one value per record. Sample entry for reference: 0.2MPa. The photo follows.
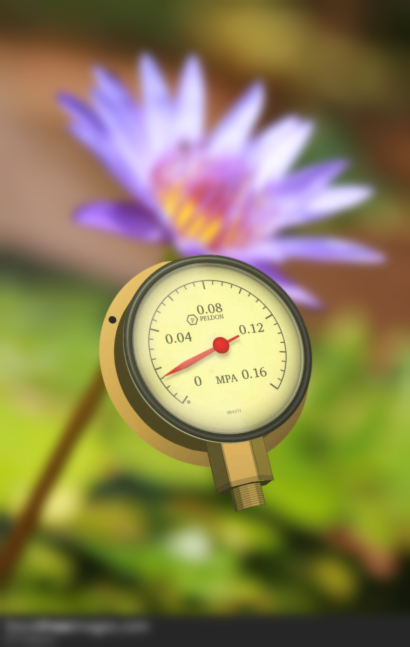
0.015MPa
